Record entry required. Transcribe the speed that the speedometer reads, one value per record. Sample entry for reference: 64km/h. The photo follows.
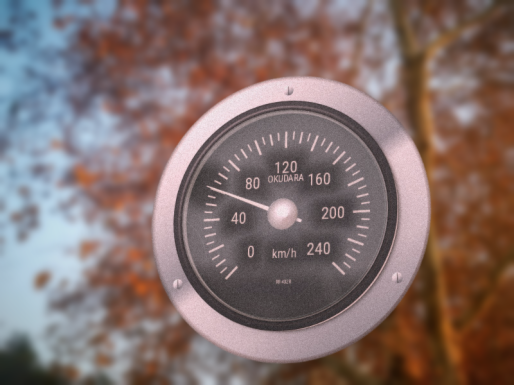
60km/h
